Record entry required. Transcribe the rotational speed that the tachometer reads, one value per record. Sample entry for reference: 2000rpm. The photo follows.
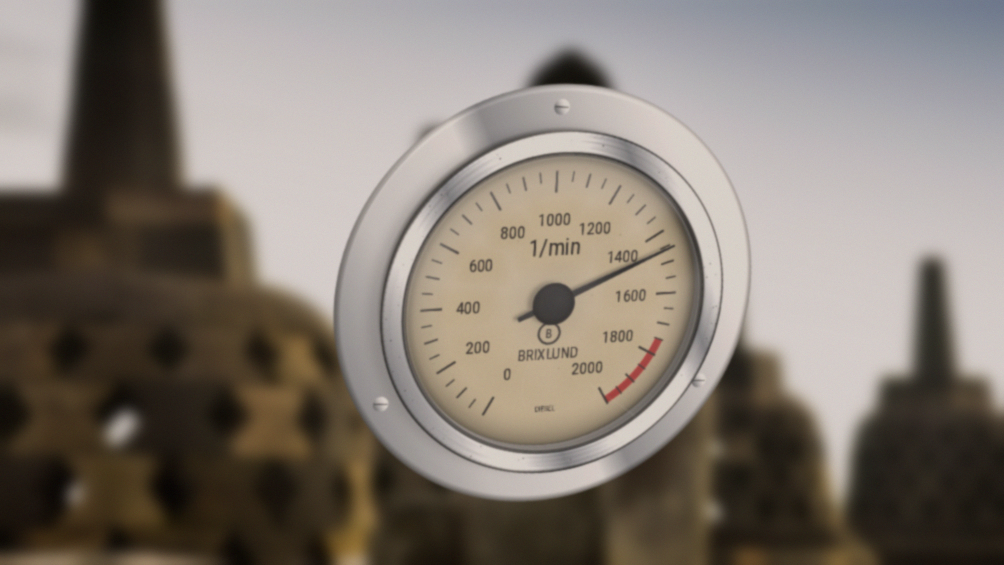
1450rpm
